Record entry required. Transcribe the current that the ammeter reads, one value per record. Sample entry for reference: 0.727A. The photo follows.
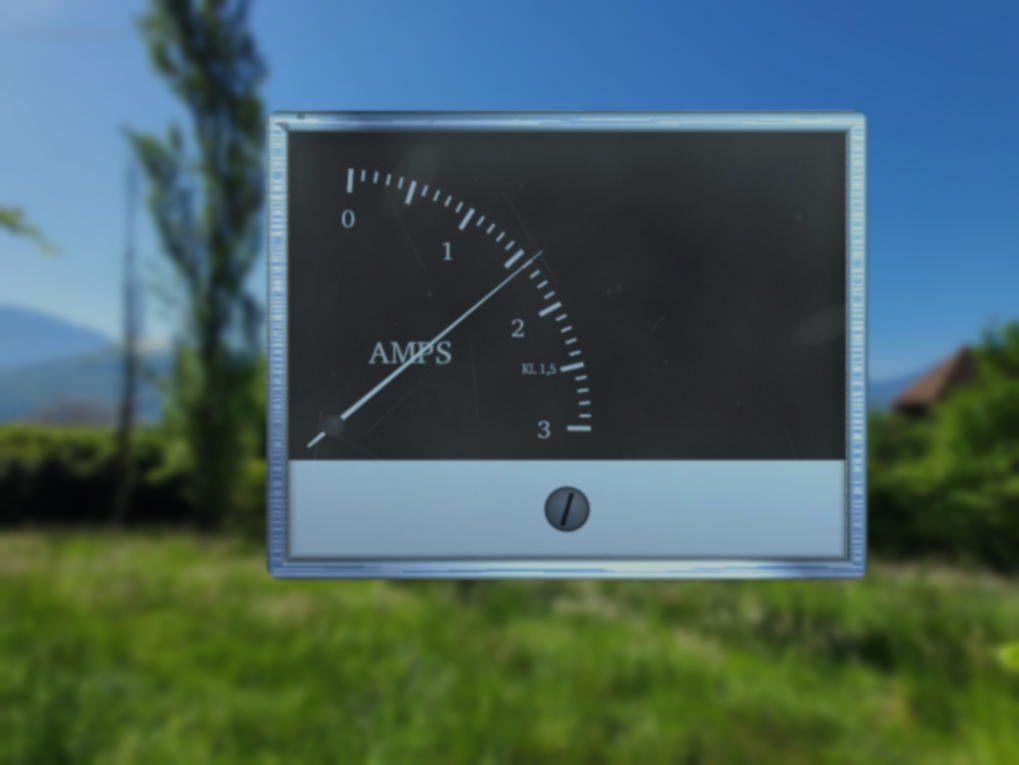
1.6A
